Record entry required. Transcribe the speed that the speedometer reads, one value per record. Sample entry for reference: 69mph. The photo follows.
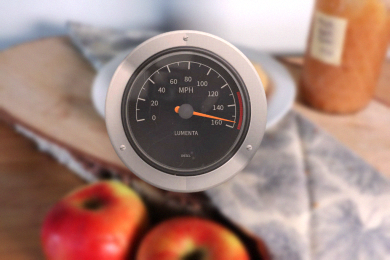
155mph
